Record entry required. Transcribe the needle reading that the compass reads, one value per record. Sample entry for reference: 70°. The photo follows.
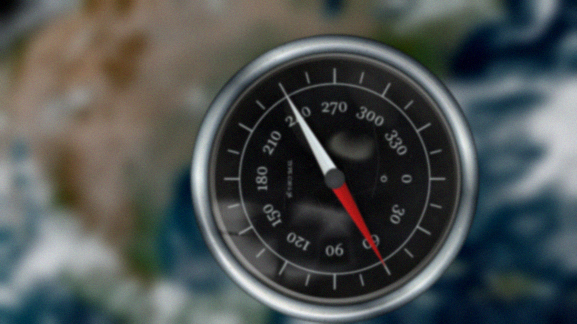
60°
